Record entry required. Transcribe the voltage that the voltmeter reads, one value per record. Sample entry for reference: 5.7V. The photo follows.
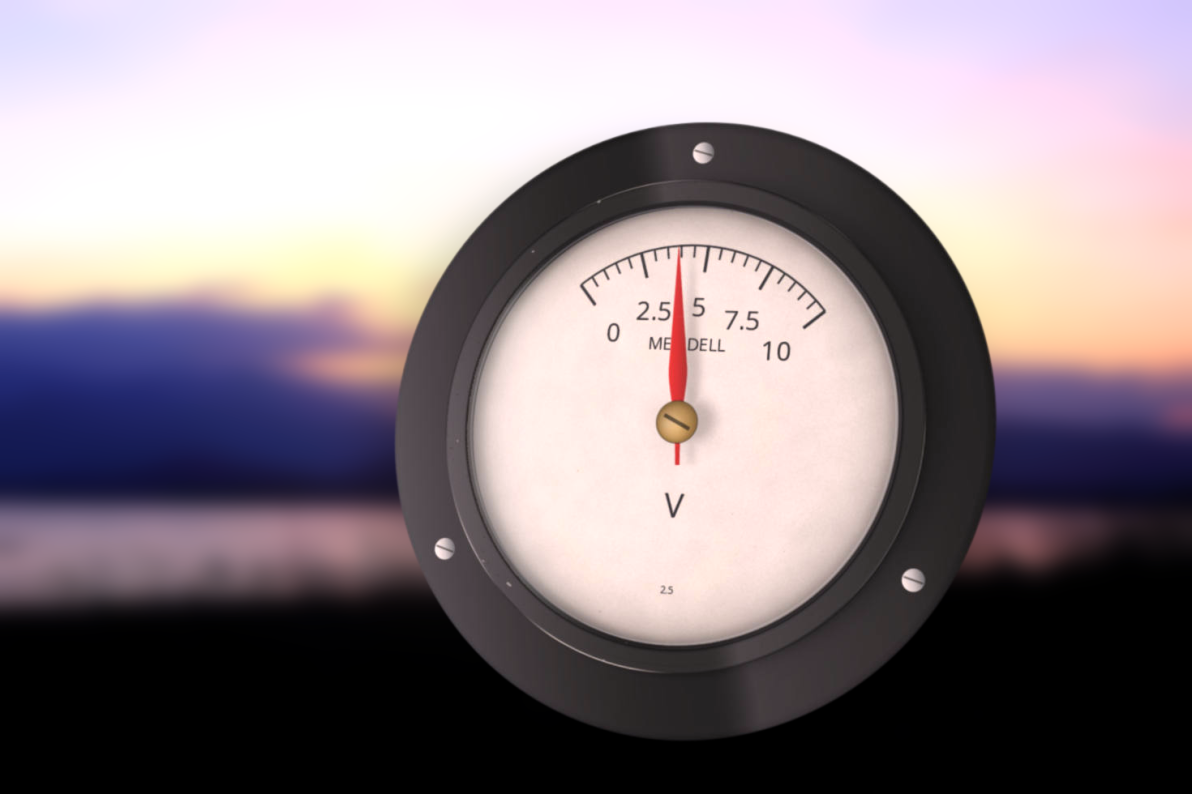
4V
